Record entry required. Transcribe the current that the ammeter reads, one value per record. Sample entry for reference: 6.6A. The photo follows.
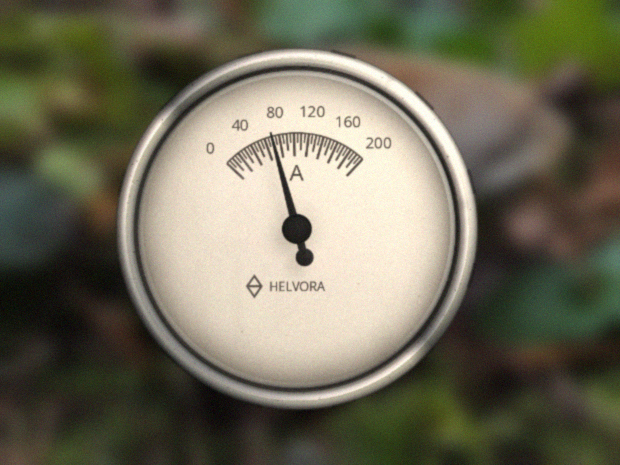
70A
